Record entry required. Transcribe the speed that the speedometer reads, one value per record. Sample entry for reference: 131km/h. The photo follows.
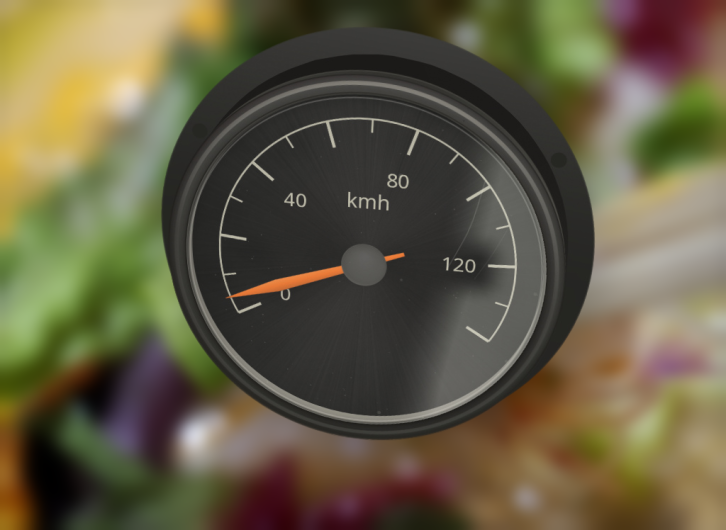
5km/h
